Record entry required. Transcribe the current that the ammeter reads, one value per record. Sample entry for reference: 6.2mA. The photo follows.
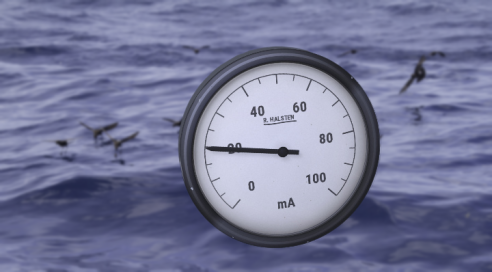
20mA
